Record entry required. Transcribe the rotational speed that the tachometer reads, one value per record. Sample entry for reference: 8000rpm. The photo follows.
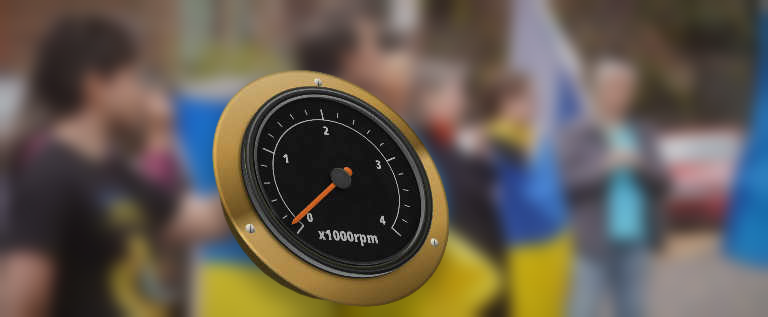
100rpm
